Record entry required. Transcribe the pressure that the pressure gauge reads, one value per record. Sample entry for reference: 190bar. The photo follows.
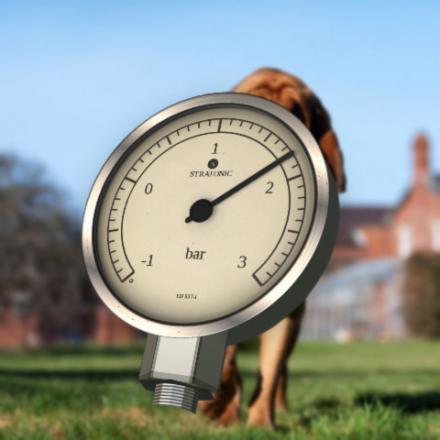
1.8bar
